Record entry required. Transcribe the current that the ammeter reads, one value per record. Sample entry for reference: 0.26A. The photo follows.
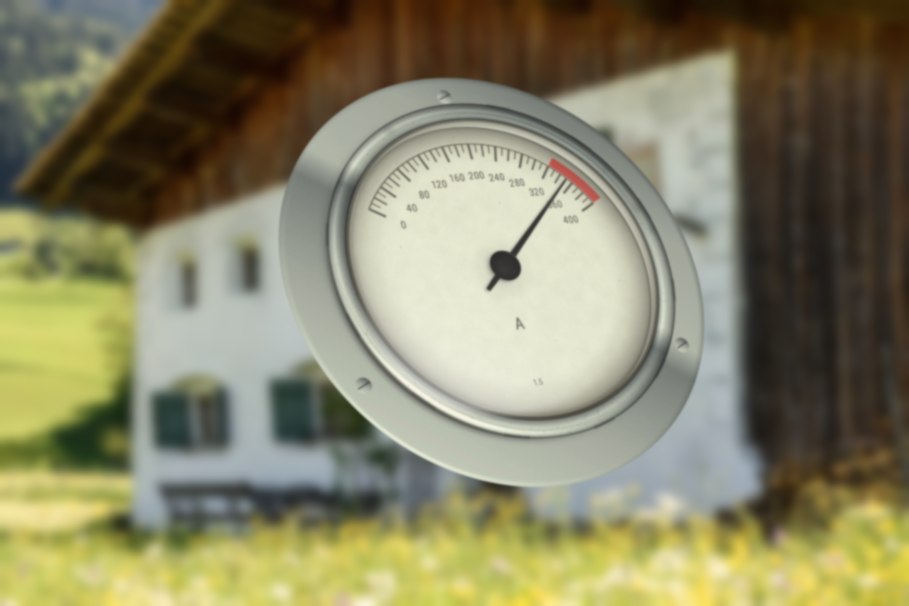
350A
